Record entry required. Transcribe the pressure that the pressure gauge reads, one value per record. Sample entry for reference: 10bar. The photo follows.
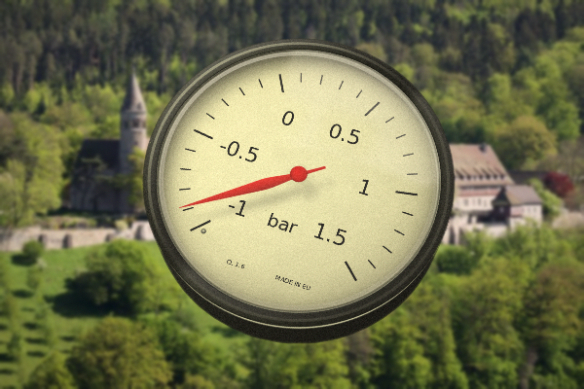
-0.9bar
